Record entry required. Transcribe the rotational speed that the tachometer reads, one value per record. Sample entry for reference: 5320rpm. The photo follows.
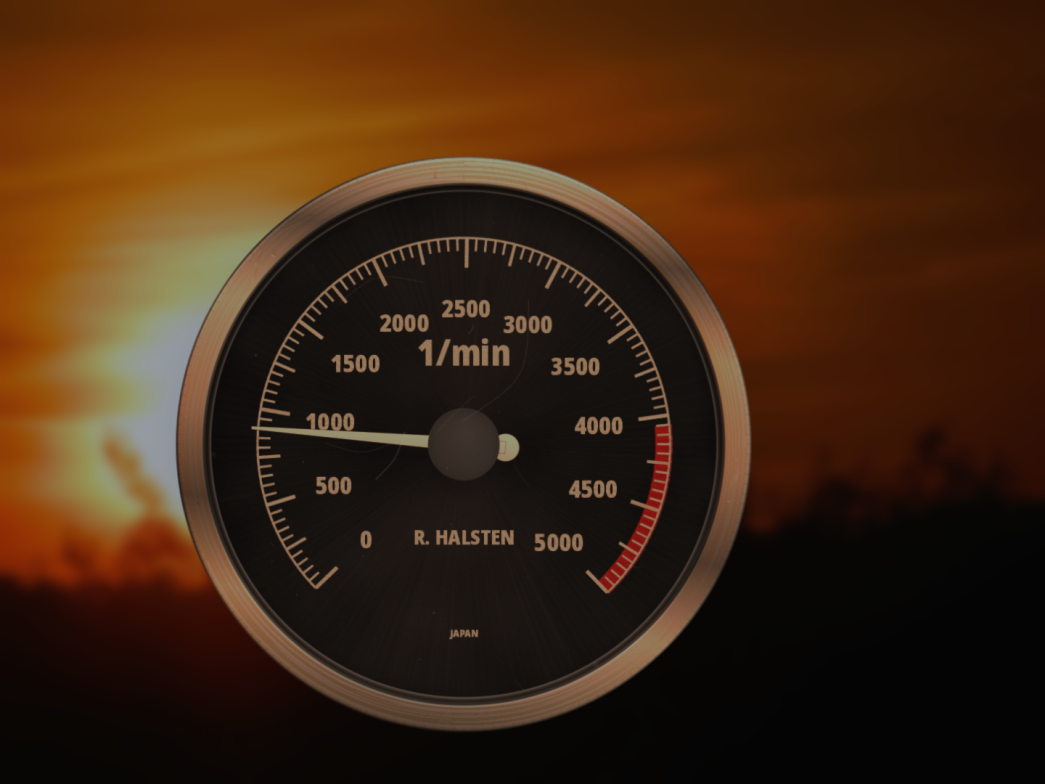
900rpm
